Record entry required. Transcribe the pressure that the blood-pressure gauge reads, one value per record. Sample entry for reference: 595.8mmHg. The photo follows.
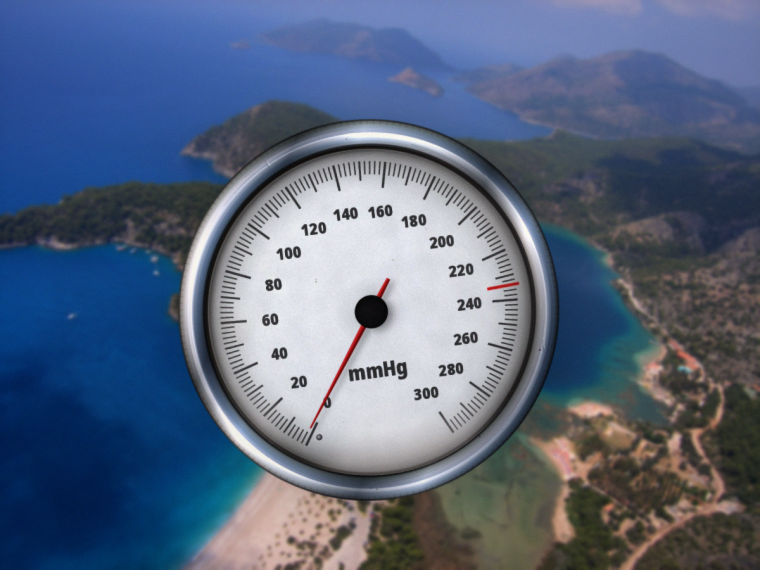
2mmHg
